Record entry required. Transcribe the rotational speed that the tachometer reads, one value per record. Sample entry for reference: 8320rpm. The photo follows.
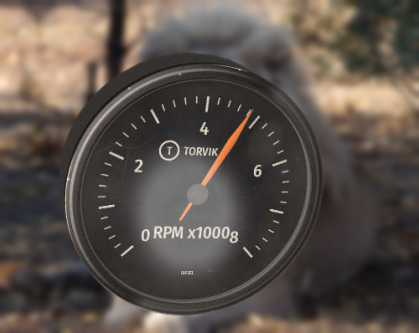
4800rpm
